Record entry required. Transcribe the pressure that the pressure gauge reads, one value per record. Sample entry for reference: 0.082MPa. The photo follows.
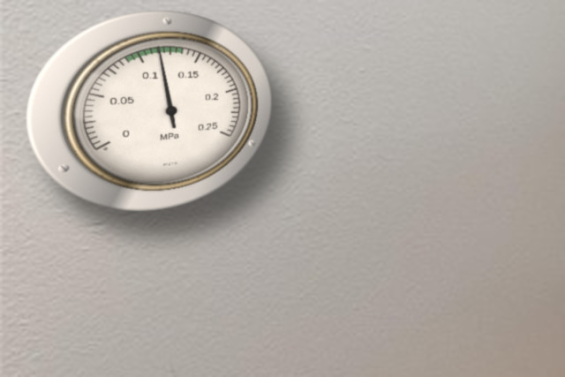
0.115MPa
